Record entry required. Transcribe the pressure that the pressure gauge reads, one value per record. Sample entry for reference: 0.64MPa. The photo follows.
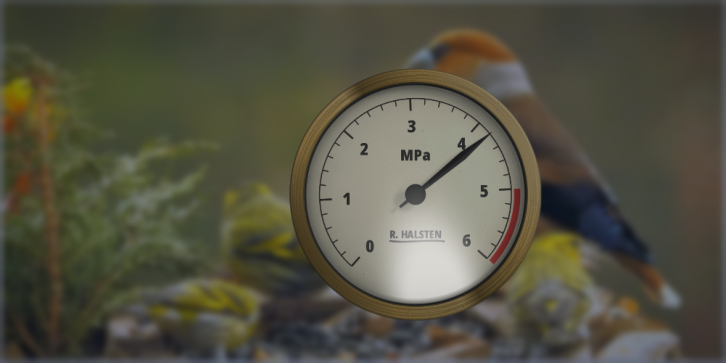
4.2MPa
